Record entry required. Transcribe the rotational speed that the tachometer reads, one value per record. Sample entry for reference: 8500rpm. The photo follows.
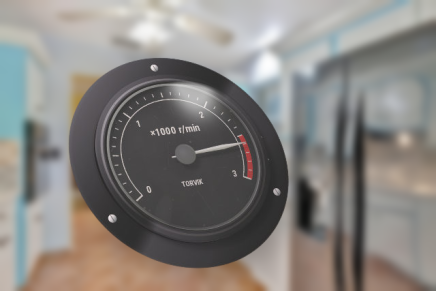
2600rpm
